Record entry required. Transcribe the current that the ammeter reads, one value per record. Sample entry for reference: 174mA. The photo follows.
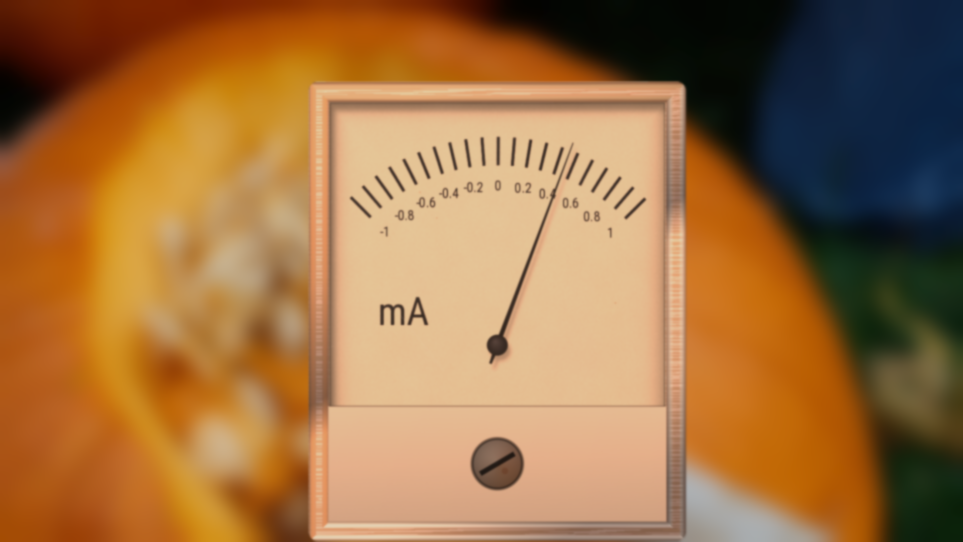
0.45mA
